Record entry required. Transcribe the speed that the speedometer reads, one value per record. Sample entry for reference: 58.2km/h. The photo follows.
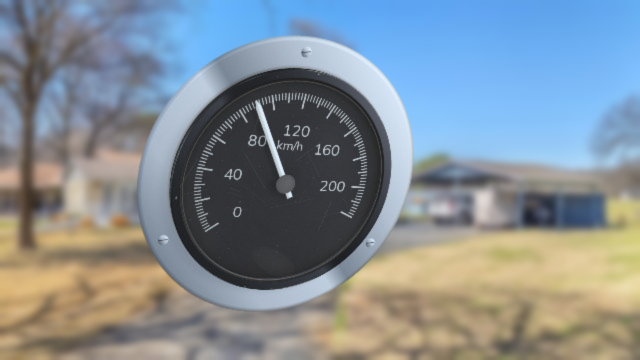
90km/h
